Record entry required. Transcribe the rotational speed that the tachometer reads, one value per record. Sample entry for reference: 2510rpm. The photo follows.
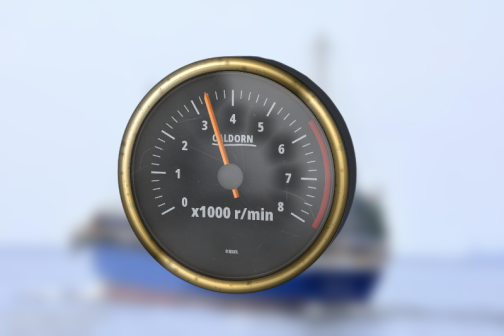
3400rpm
